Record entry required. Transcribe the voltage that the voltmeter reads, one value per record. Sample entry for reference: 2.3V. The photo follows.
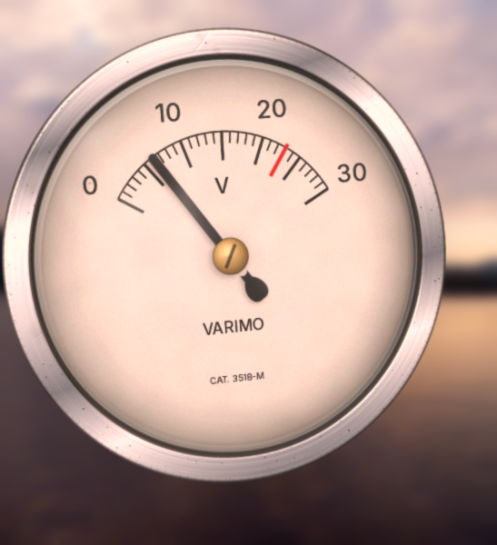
6V
